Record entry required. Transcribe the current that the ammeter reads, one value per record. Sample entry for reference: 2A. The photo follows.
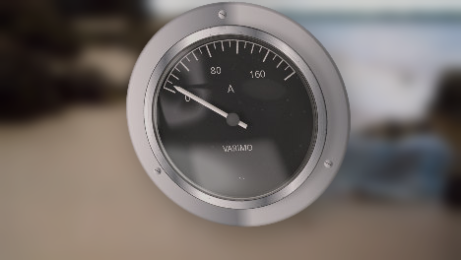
10A
